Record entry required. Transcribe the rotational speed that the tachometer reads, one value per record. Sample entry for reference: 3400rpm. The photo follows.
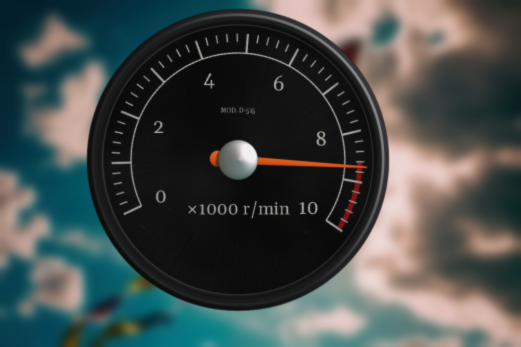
8700rpm
